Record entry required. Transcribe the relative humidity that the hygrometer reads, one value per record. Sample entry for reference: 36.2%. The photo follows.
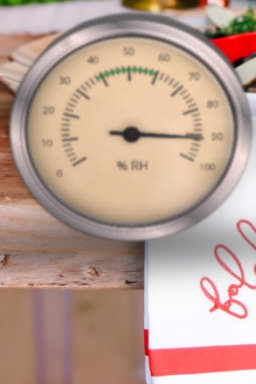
90%
